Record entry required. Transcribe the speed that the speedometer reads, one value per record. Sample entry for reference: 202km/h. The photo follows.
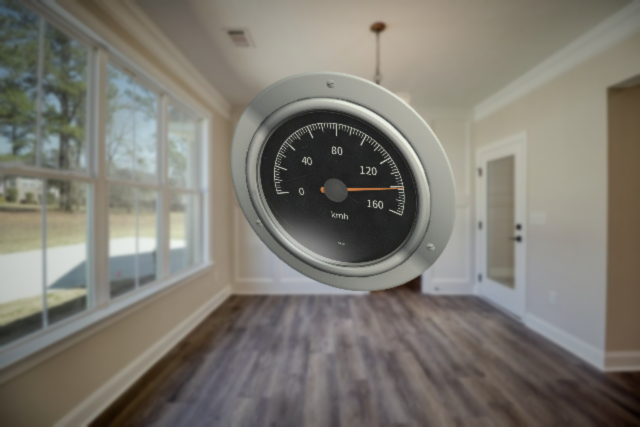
140km/h
